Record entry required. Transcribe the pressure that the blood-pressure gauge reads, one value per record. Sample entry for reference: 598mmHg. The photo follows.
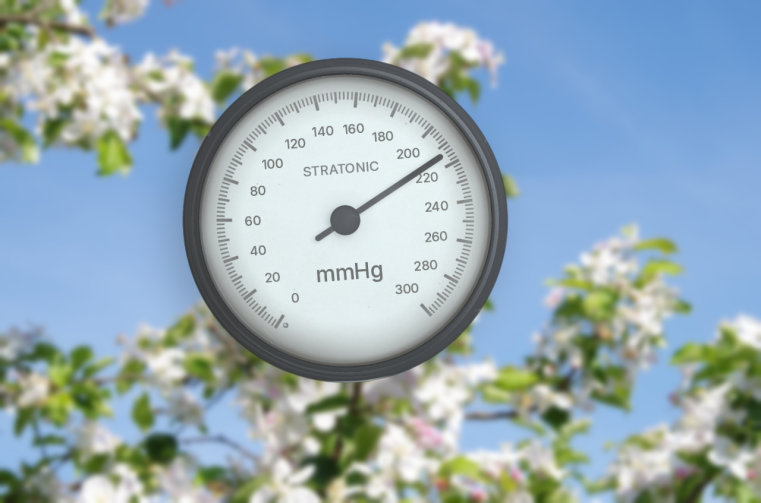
214mmHg
